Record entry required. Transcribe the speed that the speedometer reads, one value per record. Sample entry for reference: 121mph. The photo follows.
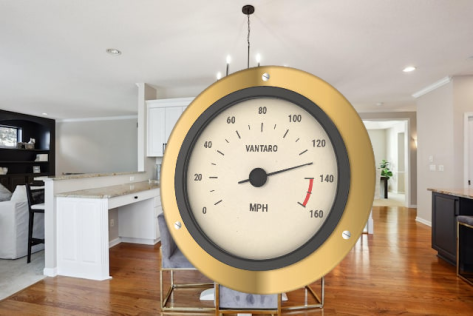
130mph
